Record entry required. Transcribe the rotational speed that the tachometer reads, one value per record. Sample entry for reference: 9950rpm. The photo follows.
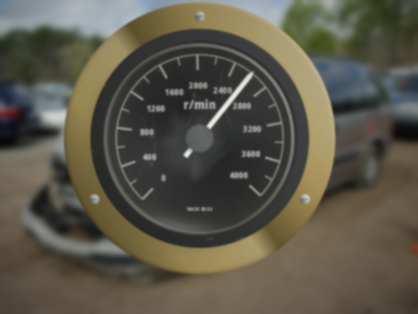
2600rpm
